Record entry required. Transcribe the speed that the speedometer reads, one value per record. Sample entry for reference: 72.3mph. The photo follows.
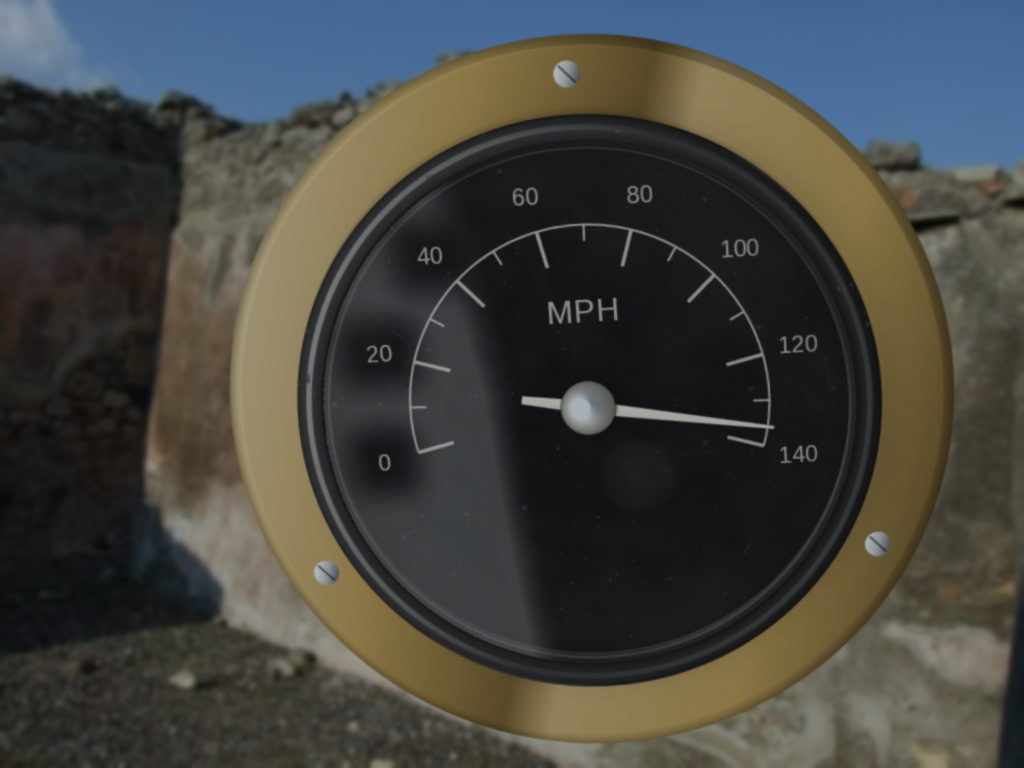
135mph
